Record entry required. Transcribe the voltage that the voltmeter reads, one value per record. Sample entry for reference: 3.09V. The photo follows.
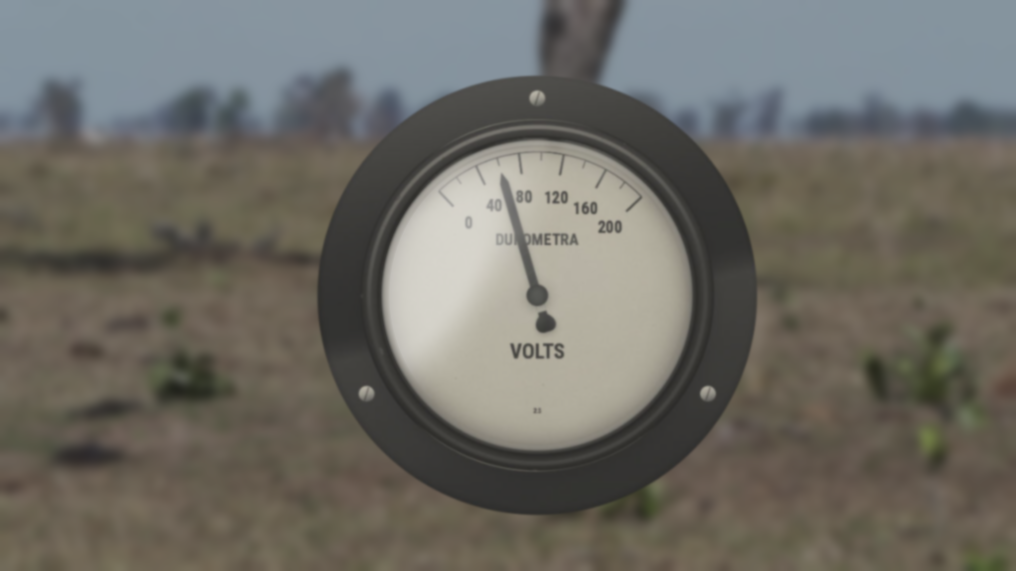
60V
